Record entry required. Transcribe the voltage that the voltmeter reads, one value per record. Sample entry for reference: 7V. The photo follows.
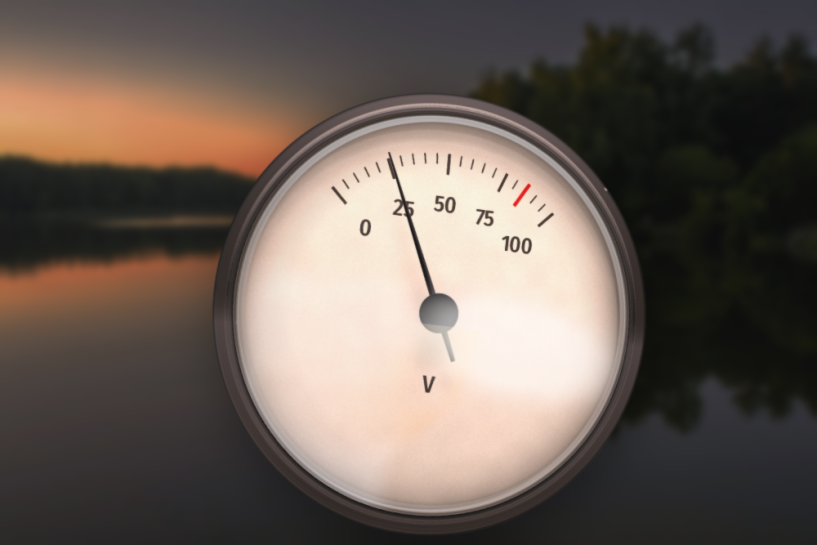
25V
